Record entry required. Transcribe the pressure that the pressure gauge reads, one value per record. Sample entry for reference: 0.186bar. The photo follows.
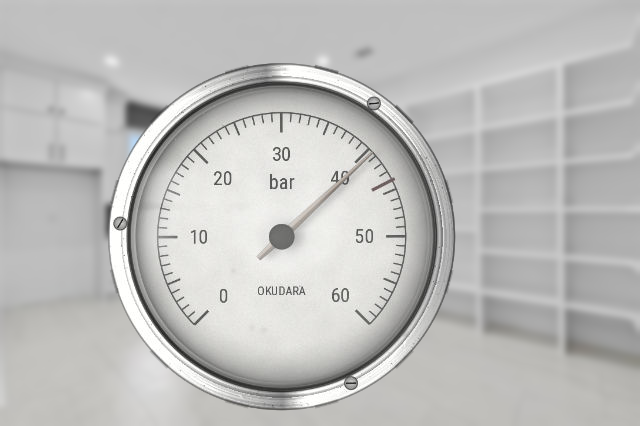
40.5bar
